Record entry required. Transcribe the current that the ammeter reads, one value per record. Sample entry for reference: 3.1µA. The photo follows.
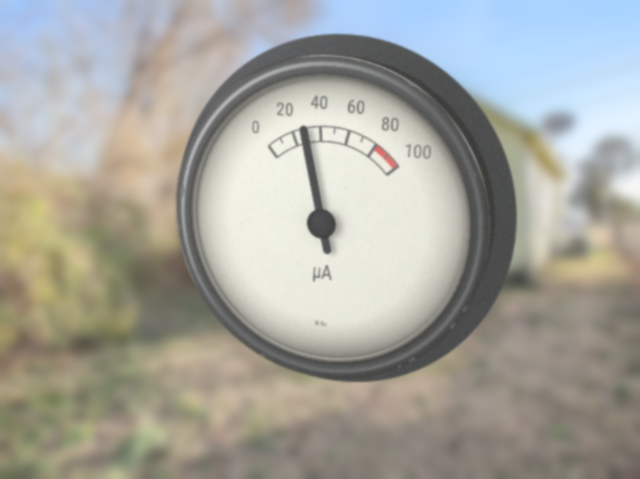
30µA
